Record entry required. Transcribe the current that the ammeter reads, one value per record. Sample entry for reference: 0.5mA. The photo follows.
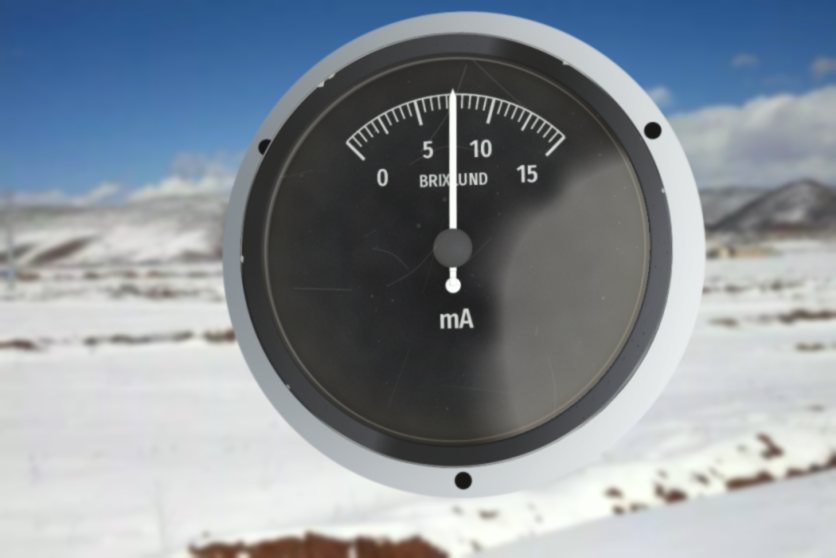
7.5mA
